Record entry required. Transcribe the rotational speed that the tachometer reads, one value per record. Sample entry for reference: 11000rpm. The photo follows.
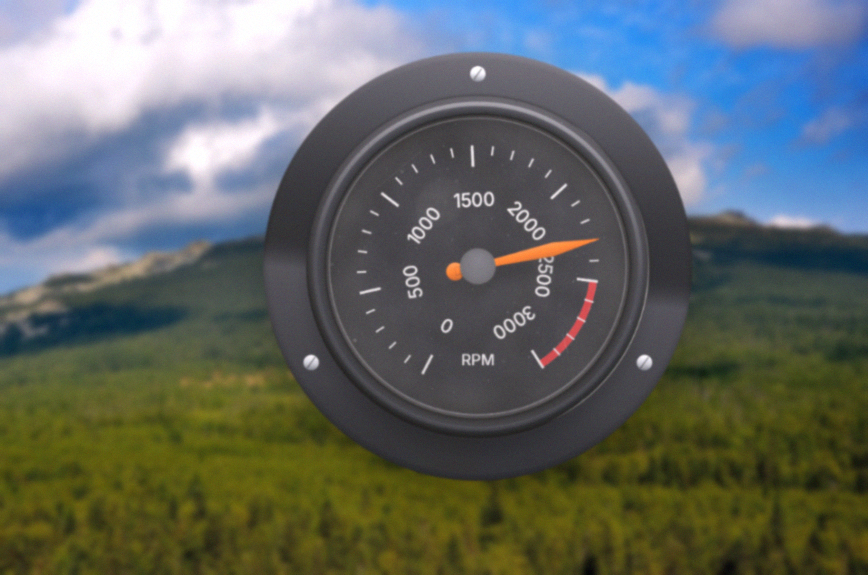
2300rpm
